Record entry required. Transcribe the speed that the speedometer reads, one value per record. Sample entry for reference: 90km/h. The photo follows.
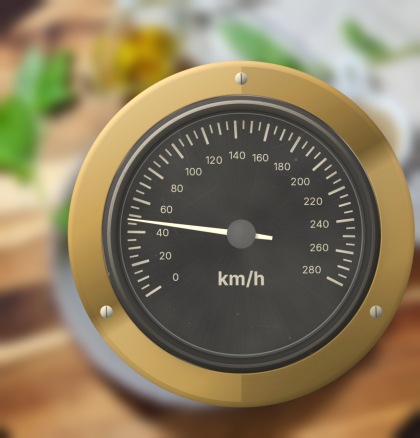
47.5km/h
